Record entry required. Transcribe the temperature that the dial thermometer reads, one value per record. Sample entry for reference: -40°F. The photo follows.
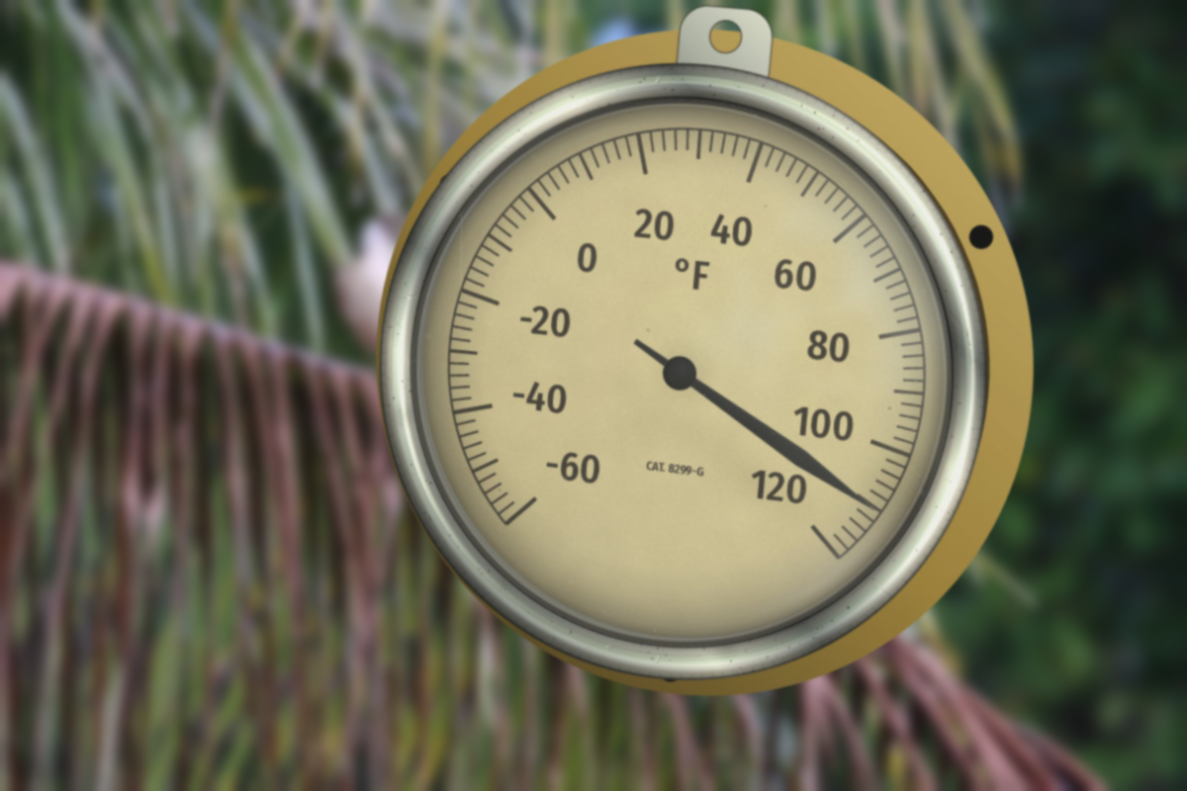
110°F
